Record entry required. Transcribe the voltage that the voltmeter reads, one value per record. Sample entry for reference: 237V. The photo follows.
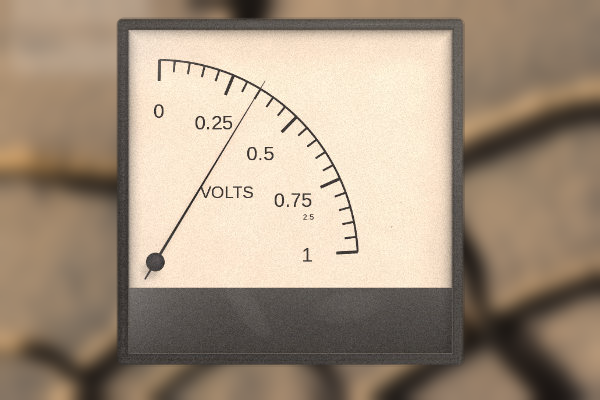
0.35V
